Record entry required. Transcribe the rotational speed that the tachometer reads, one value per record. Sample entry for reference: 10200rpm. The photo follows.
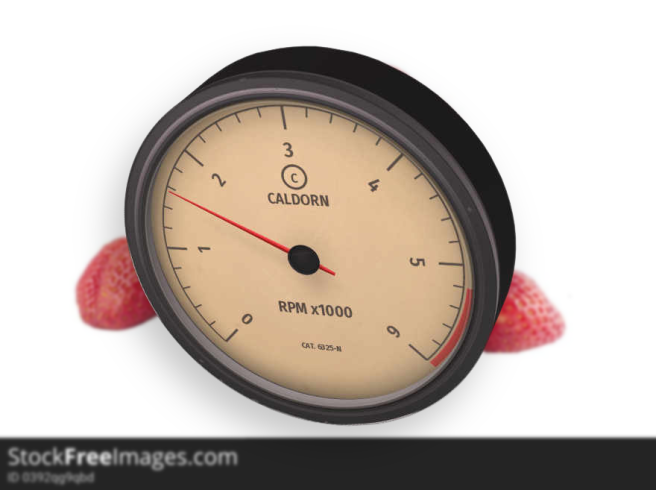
1600rpm
